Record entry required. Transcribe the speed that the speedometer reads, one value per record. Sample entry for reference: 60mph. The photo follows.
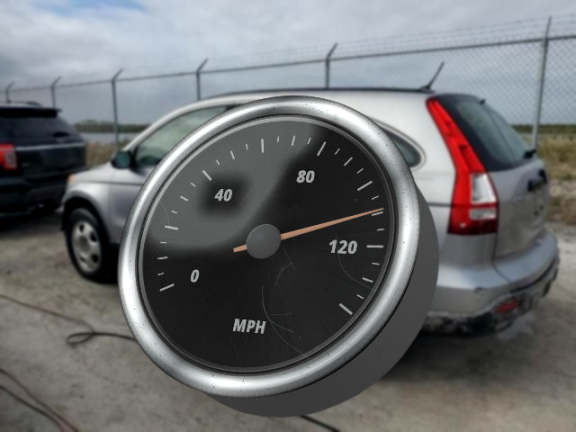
110mph
